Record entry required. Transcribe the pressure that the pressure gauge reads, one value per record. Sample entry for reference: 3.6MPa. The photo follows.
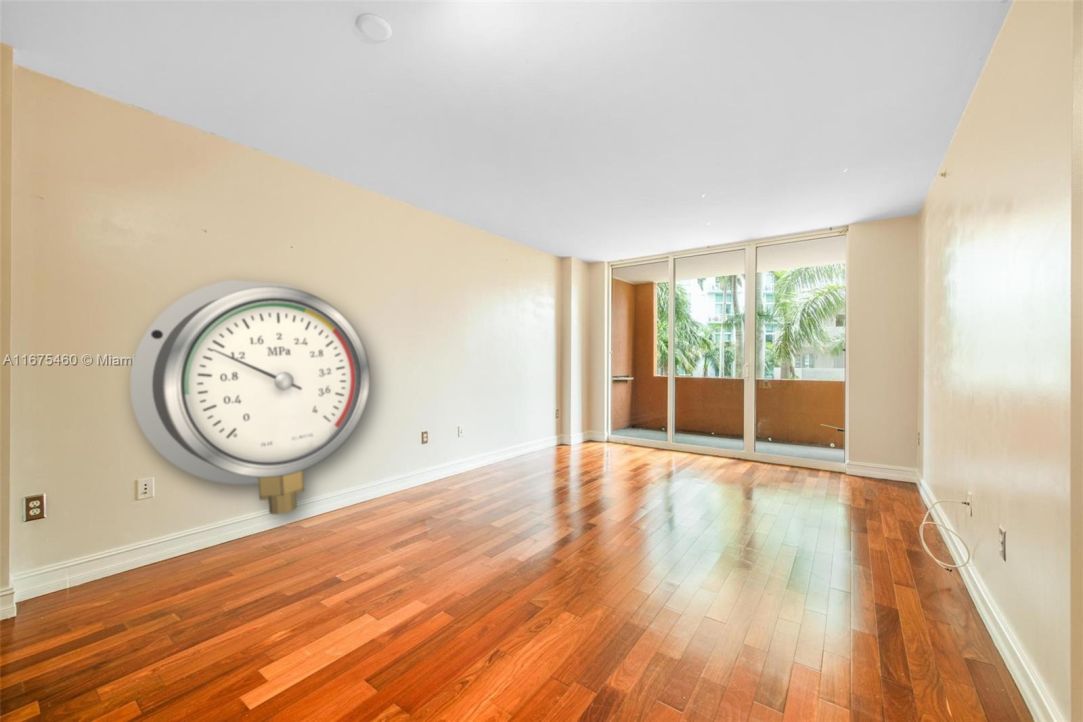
1.1MPa
